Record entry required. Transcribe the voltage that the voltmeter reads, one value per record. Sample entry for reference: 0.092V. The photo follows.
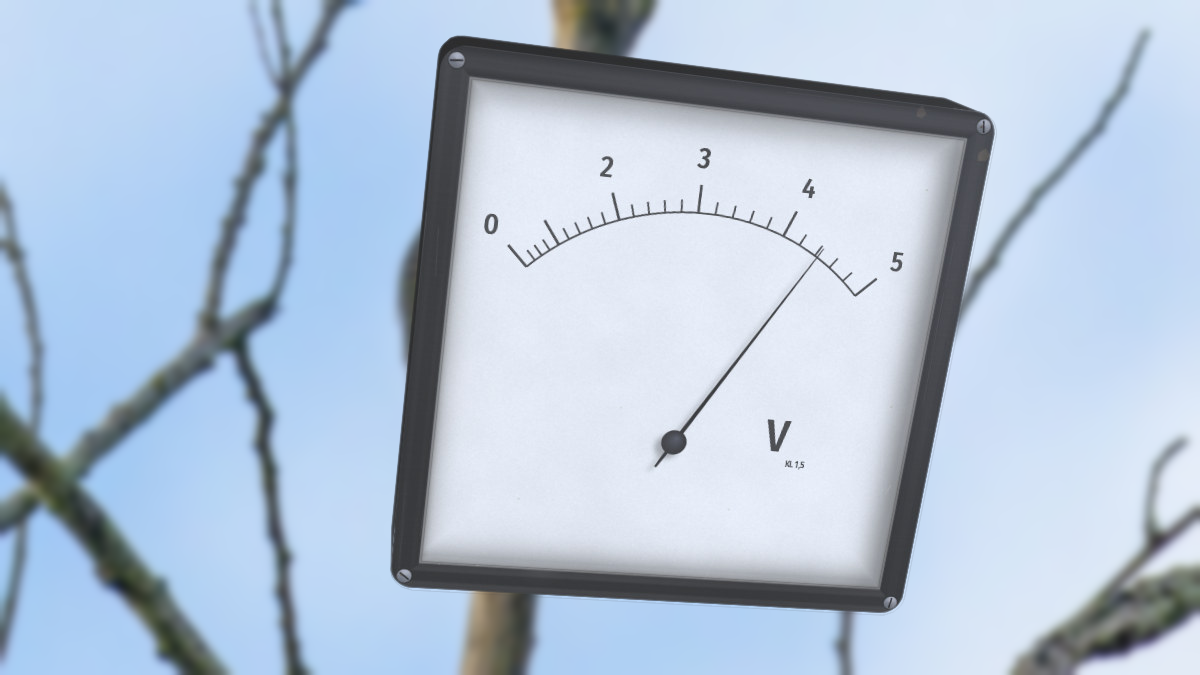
4.4V
